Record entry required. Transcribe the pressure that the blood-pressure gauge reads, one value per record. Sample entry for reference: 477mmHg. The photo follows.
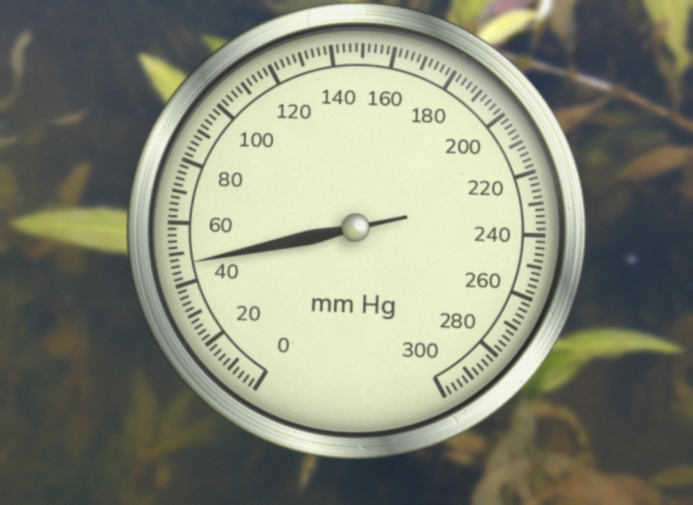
46mmHg
